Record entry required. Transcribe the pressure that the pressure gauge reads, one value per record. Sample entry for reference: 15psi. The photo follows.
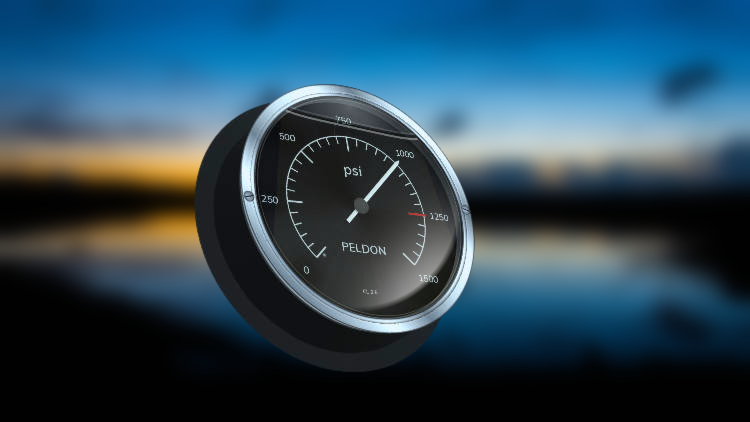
1000psi
